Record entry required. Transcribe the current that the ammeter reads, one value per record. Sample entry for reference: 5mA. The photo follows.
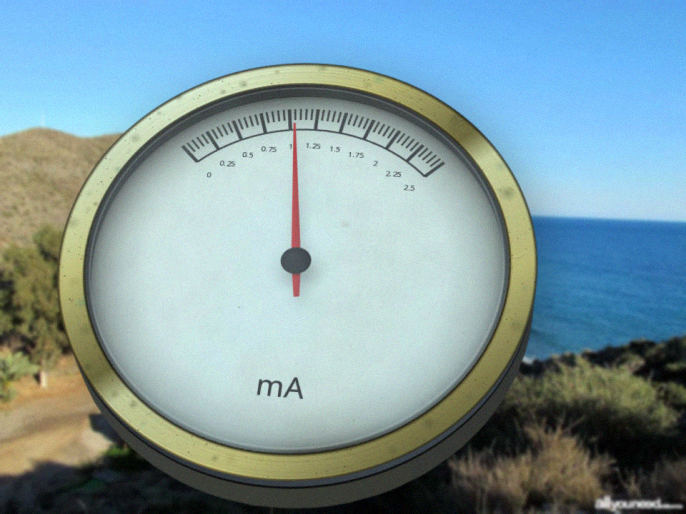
1.05mA
